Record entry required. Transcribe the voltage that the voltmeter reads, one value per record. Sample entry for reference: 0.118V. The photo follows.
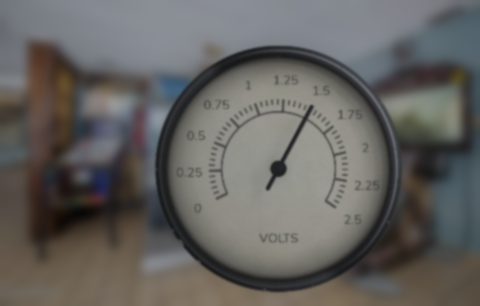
1.5V
